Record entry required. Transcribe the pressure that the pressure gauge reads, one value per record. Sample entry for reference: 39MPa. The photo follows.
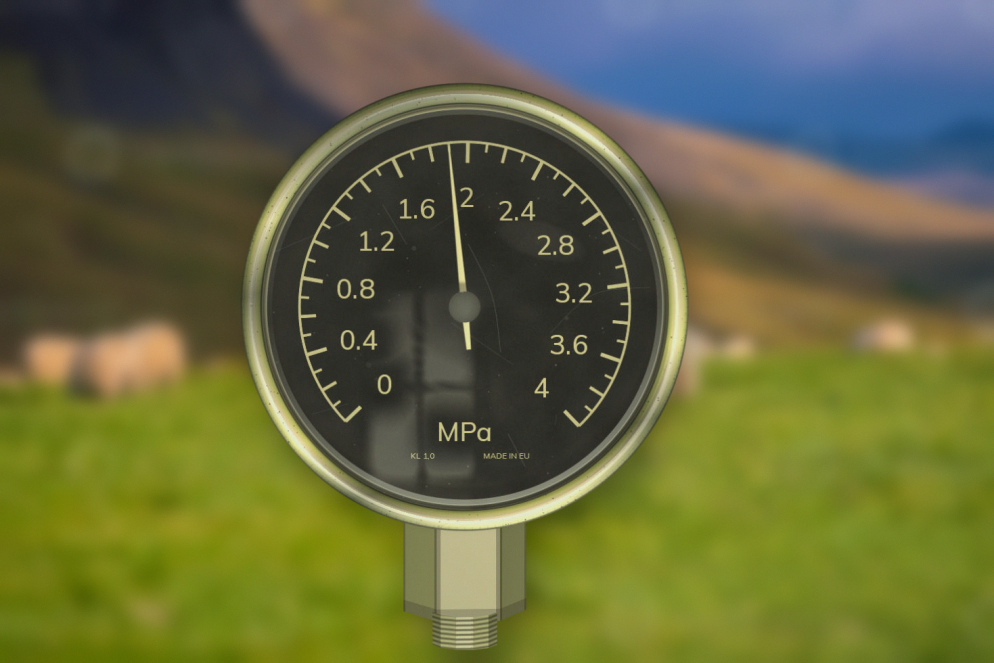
1.9MPa
